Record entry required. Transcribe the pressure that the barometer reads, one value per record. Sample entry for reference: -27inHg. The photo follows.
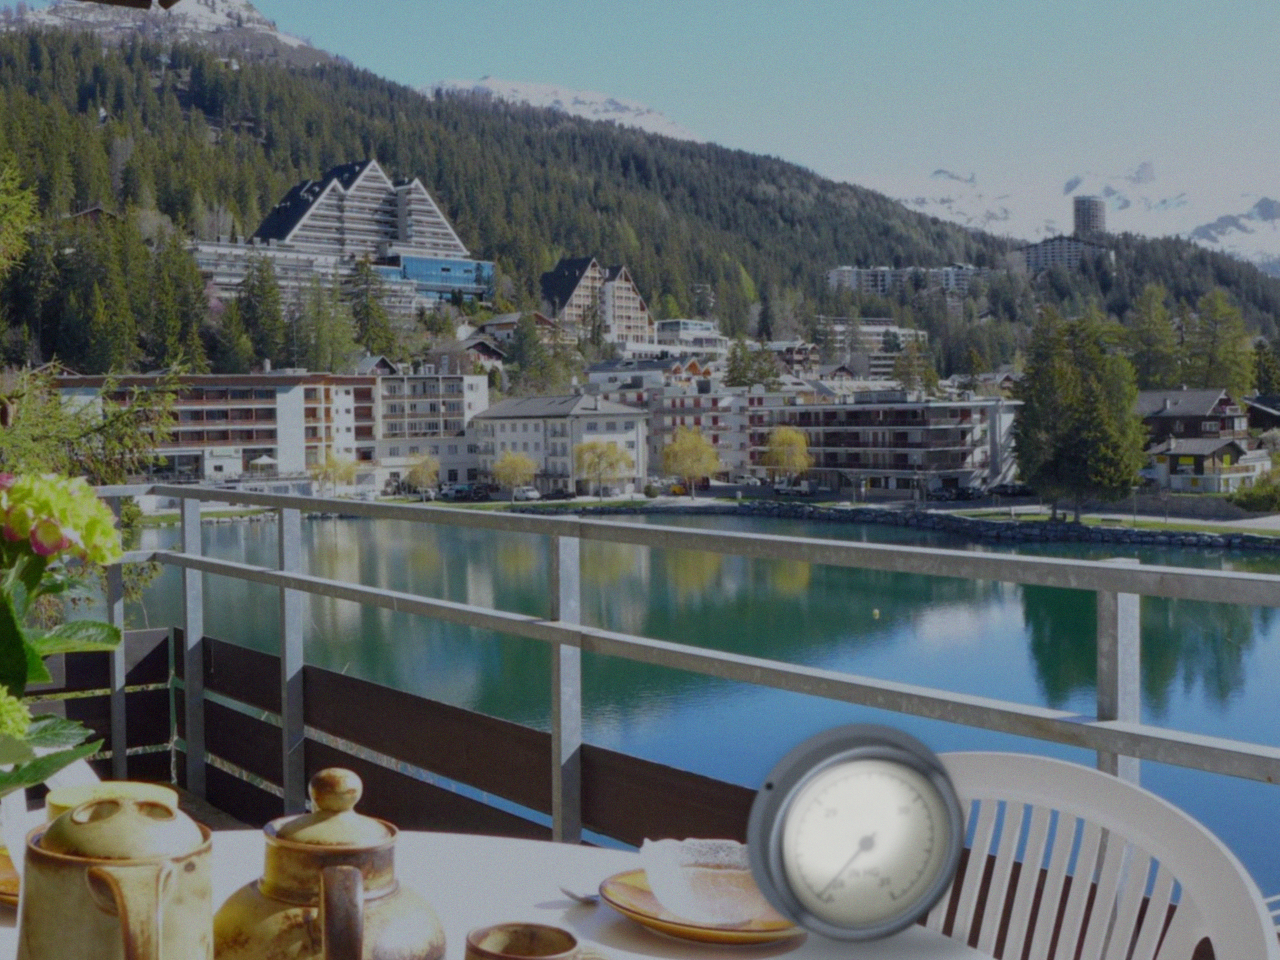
28.1inHg
